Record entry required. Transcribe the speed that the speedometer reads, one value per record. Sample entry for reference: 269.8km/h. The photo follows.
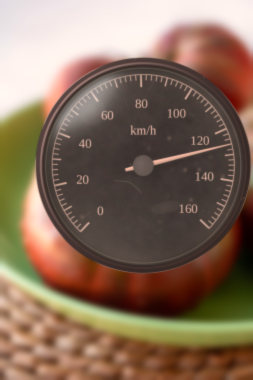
126km/h
